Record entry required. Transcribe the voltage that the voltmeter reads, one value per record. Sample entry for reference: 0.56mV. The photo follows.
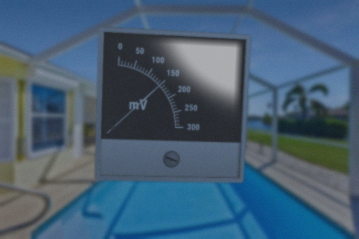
150mV
